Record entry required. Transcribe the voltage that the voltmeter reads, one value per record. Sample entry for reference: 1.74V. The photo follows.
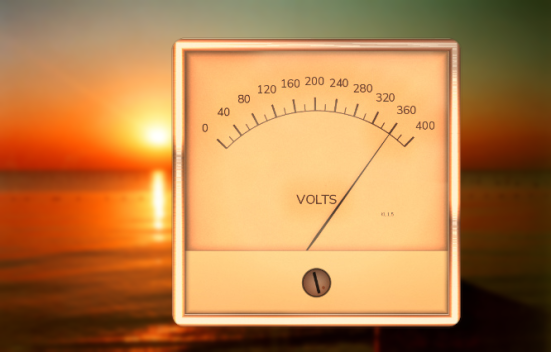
360V
